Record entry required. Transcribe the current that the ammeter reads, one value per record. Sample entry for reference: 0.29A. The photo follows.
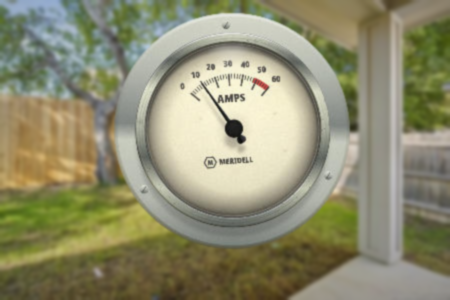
10A
